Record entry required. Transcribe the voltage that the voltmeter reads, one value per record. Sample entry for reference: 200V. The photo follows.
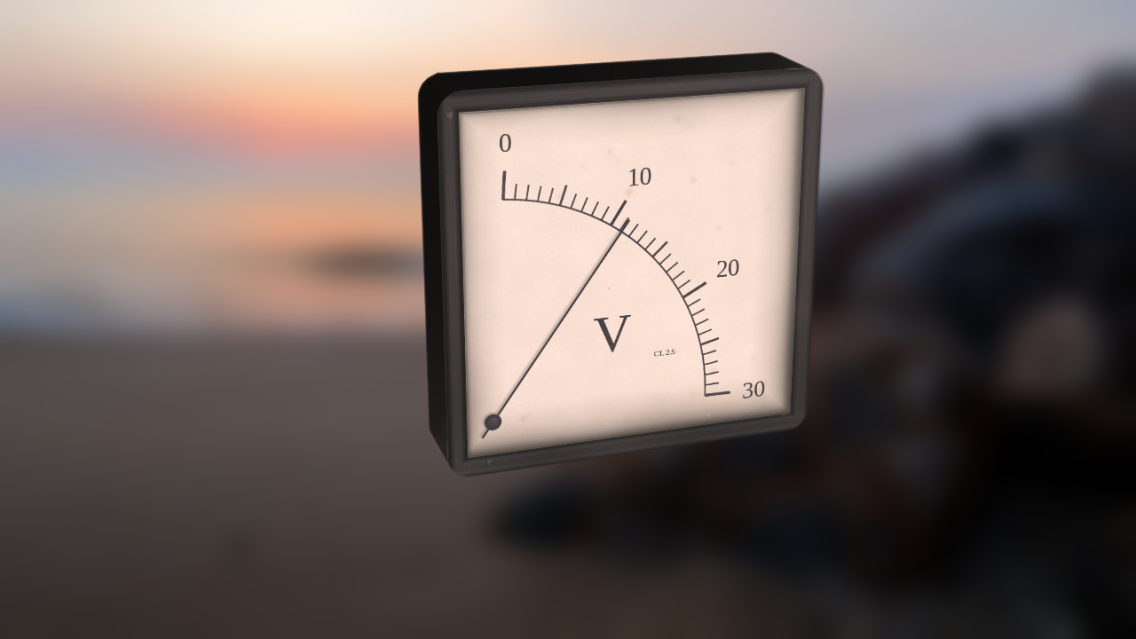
11V
